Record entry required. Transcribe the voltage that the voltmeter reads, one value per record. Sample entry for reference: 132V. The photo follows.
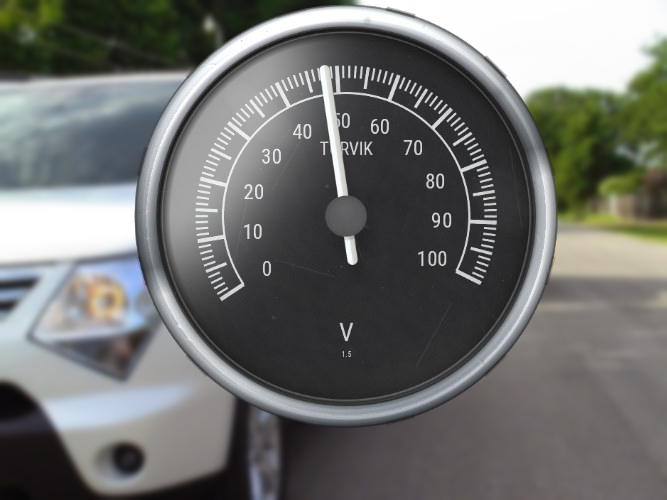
48V
